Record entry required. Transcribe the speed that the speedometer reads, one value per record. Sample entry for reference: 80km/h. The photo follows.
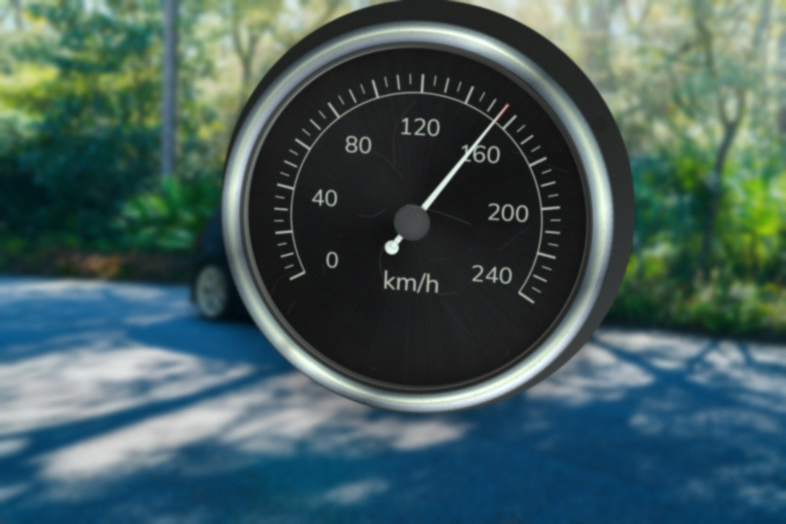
155km/h
